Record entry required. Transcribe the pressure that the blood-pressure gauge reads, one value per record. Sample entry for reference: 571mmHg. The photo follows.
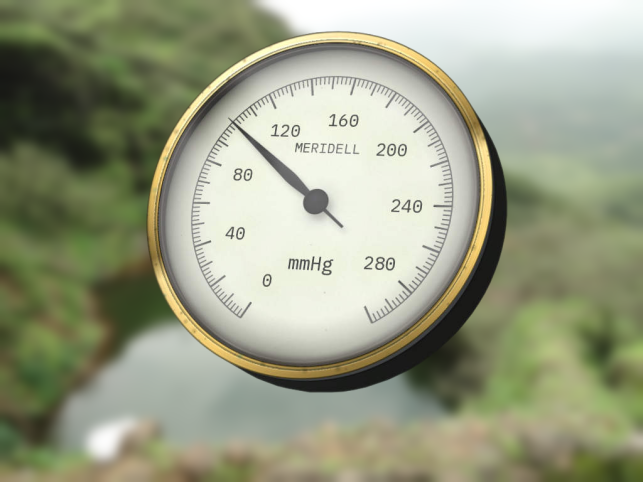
100mmHg
